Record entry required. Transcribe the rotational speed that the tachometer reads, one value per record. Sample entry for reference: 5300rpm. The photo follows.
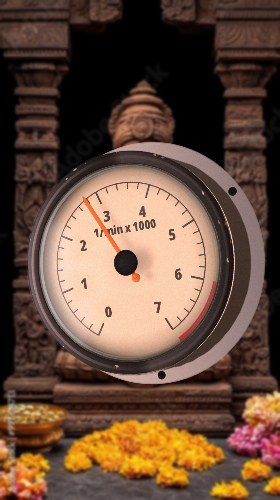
2800rpm
